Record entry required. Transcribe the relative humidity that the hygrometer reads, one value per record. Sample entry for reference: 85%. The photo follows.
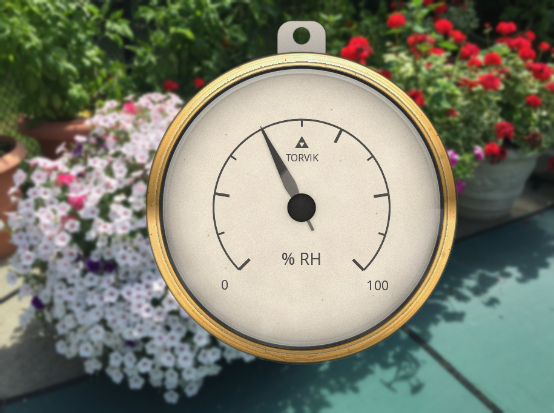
40%
